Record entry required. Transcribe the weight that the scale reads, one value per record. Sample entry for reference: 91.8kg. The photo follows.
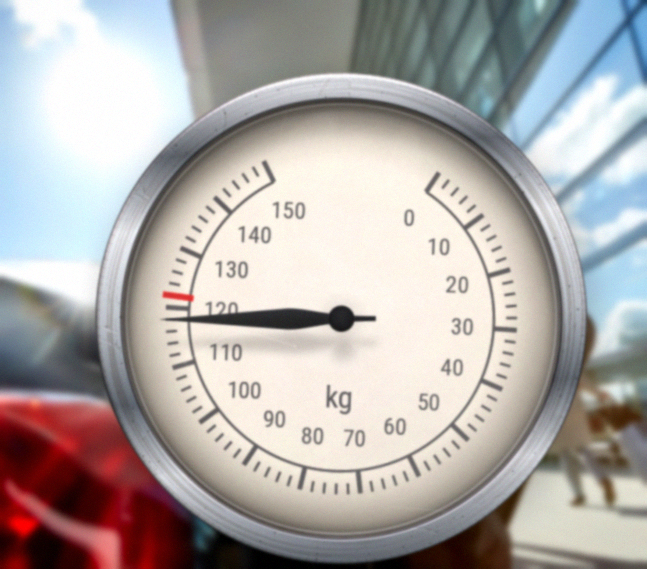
118kg
